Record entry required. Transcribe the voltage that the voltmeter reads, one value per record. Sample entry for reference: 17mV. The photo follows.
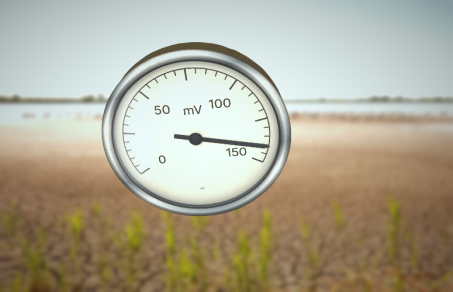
140mV
